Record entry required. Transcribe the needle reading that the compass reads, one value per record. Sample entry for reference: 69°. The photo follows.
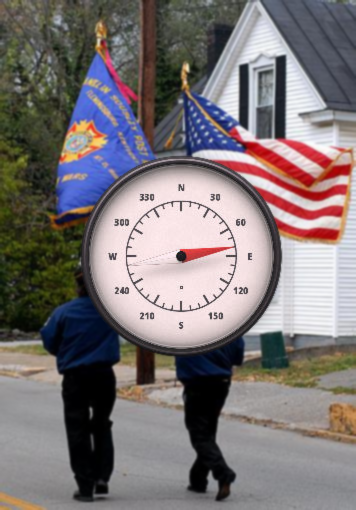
80°
